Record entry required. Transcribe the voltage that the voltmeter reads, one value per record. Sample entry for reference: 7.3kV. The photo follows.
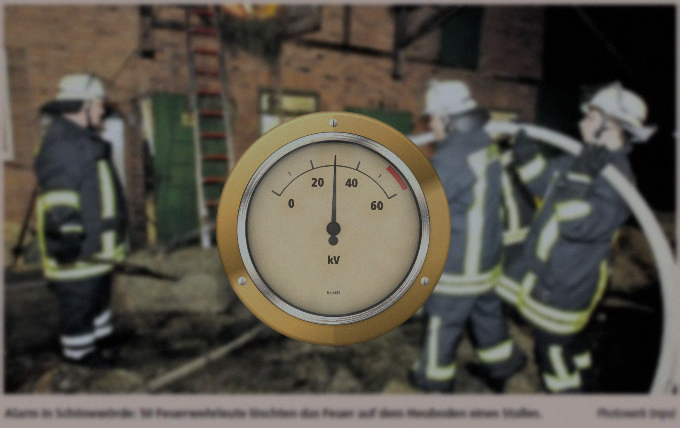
30kV
